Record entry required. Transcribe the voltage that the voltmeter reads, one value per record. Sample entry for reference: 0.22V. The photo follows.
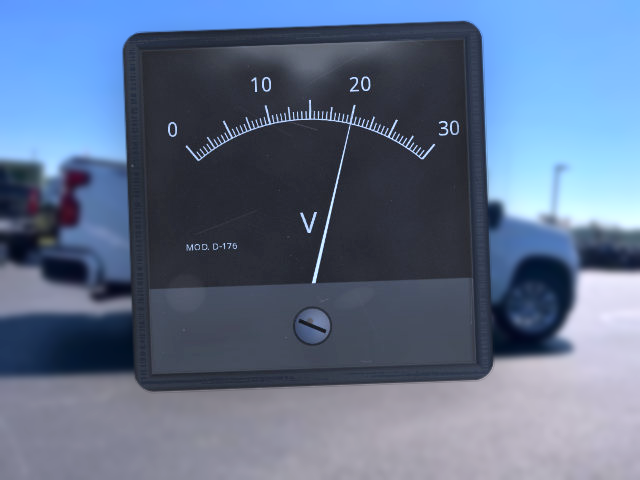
20V
